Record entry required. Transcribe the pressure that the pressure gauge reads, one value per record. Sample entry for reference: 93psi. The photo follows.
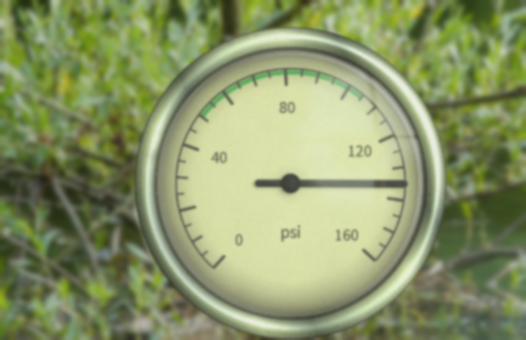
135psi
